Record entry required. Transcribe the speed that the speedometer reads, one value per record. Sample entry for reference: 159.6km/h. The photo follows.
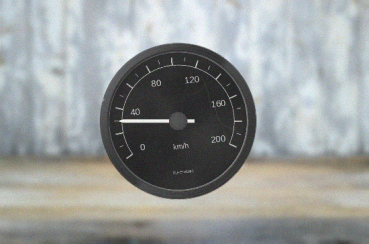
30km/h
